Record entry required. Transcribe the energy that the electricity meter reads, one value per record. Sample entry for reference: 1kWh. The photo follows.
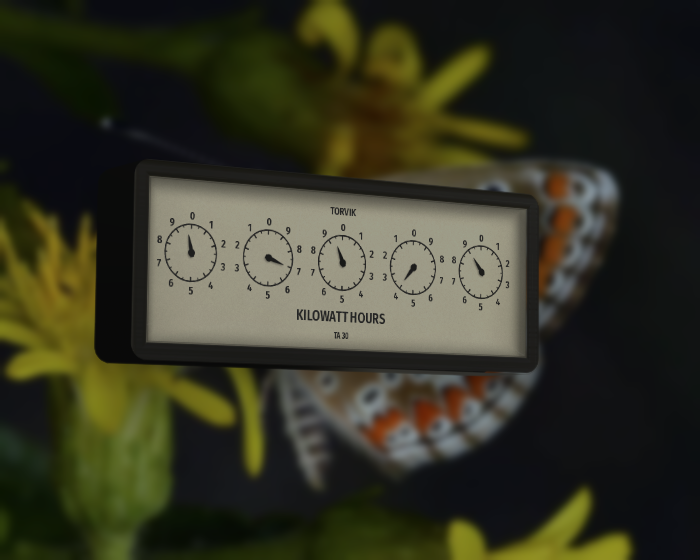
96939kWh
